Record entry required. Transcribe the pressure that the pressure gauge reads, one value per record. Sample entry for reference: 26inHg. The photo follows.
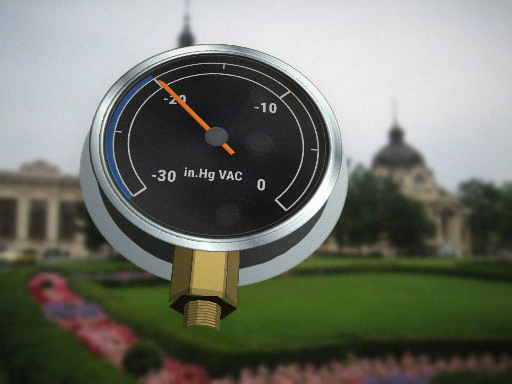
-20inHg
